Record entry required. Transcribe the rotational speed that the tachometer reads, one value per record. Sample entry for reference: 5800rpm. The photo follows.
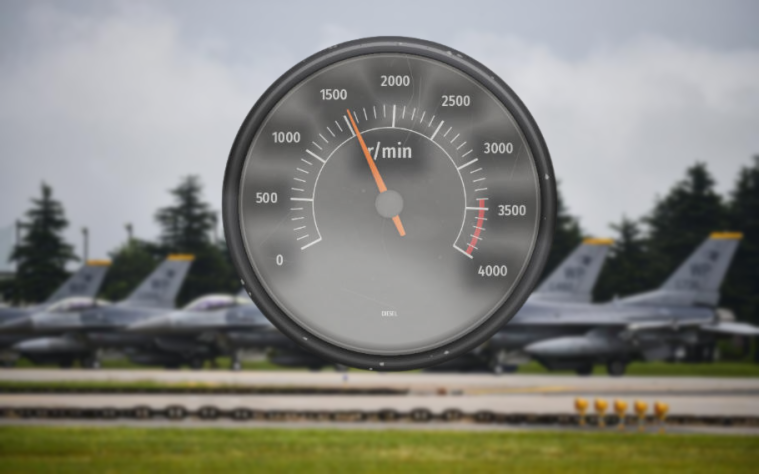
1550rpm
